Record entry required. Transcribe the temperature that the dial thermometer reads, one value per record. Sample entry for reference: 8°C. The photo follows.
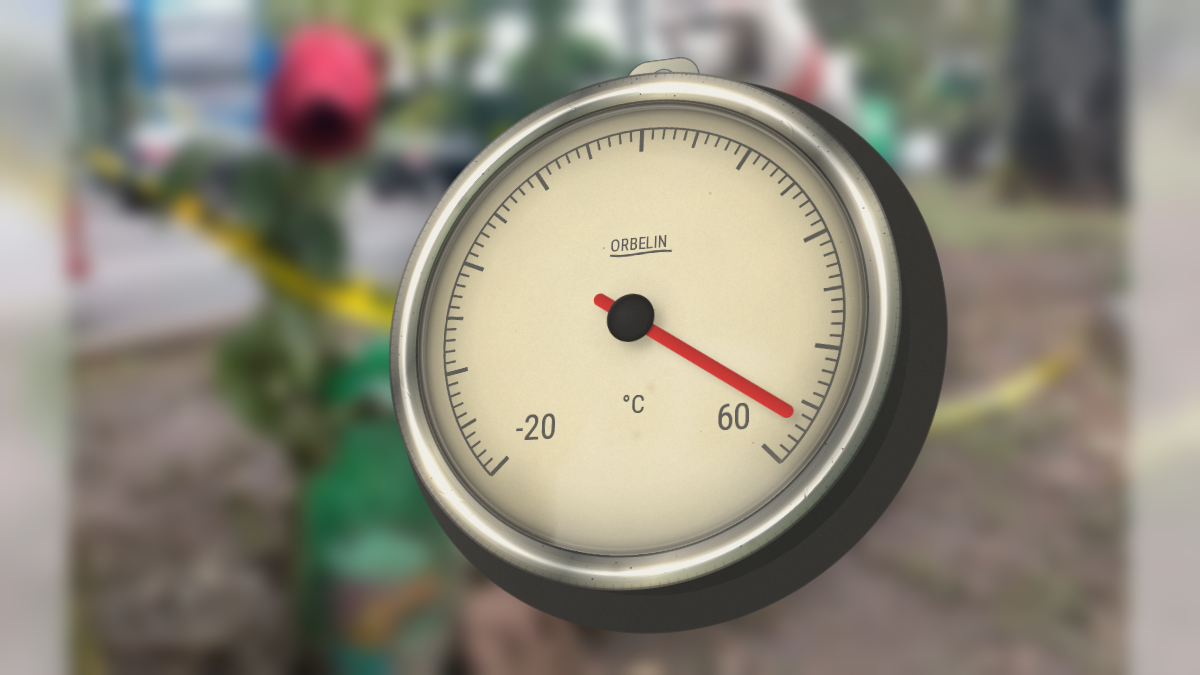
56.5°C
